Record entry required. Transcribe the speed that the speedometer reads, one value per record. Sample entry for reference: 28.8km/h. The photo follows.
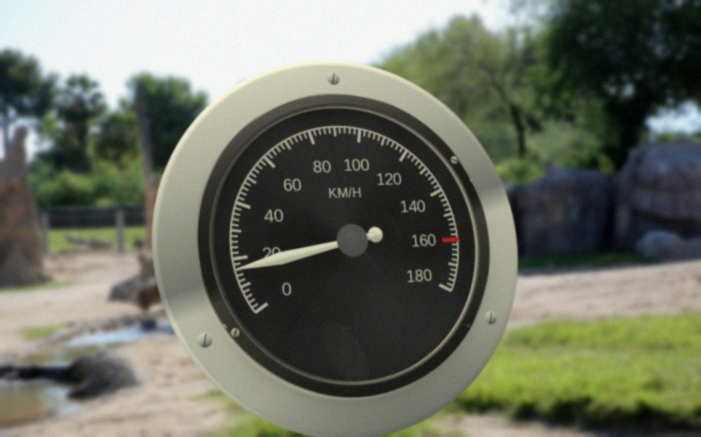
16km/h
